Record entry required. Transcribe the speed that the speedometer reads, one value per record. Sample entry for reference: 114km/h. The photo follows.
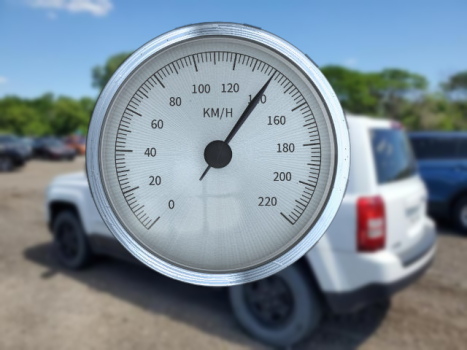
140km/h
